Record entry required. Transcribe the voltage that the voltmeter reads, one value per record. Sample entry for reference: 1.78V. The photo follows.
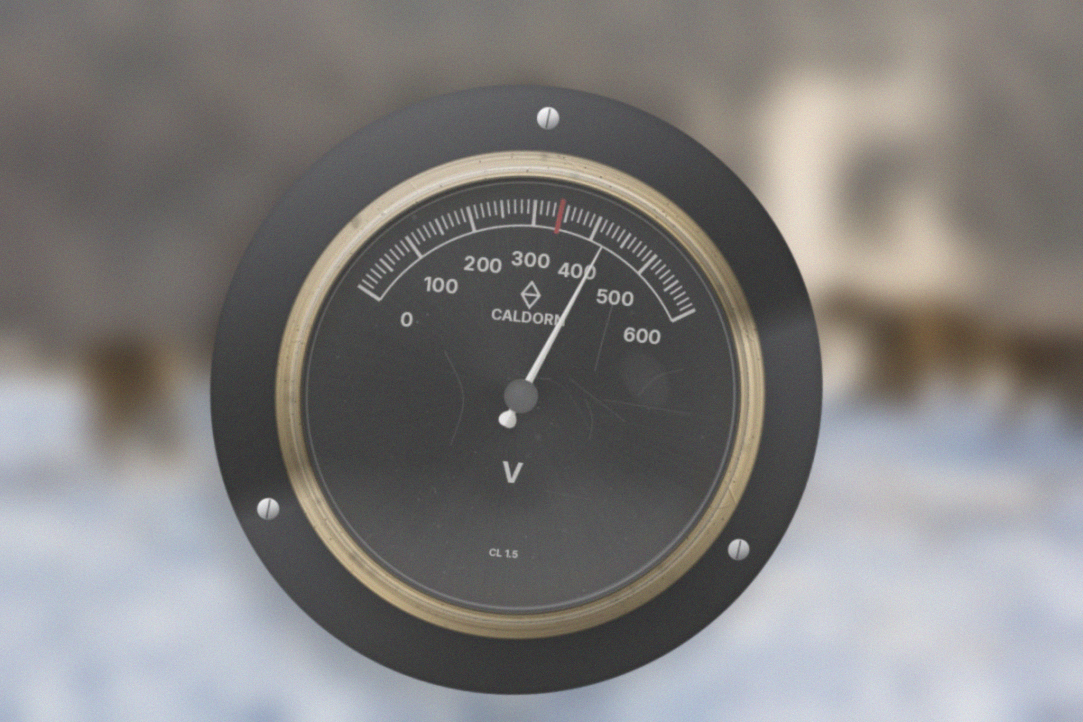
420V
